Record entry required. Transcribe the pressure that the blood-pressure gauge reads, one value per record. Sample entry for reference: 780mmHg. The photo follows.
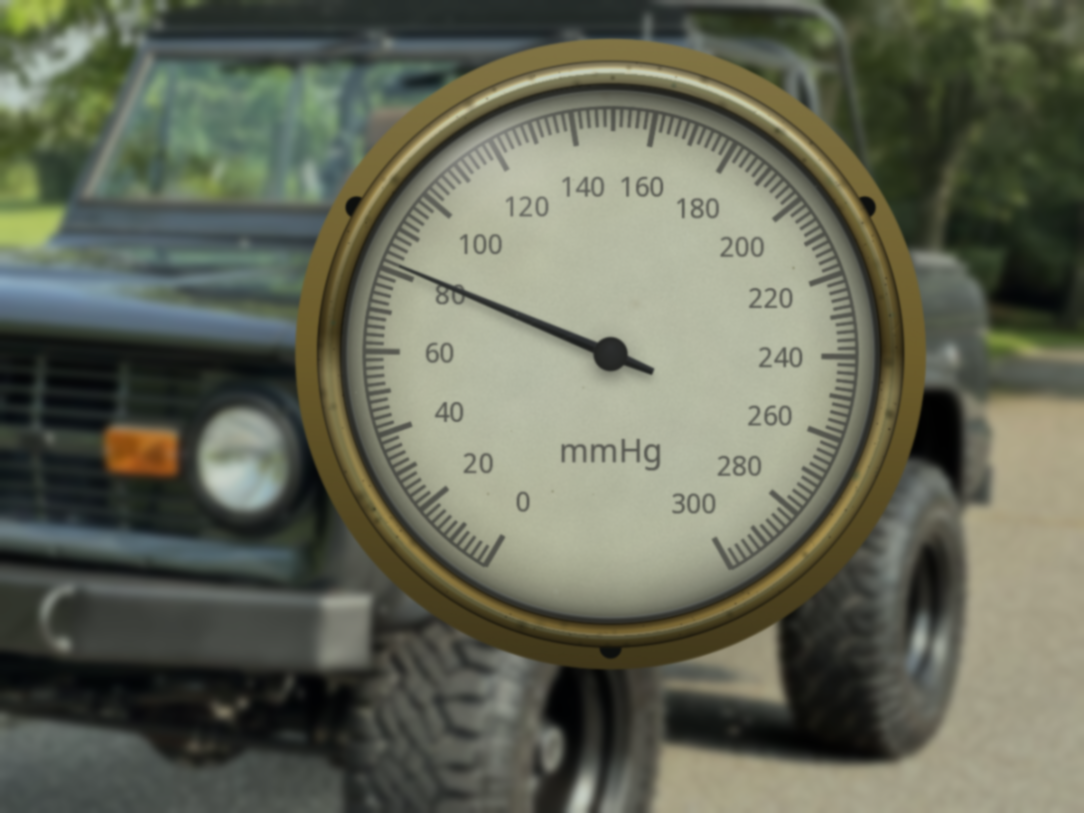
82mmHg
